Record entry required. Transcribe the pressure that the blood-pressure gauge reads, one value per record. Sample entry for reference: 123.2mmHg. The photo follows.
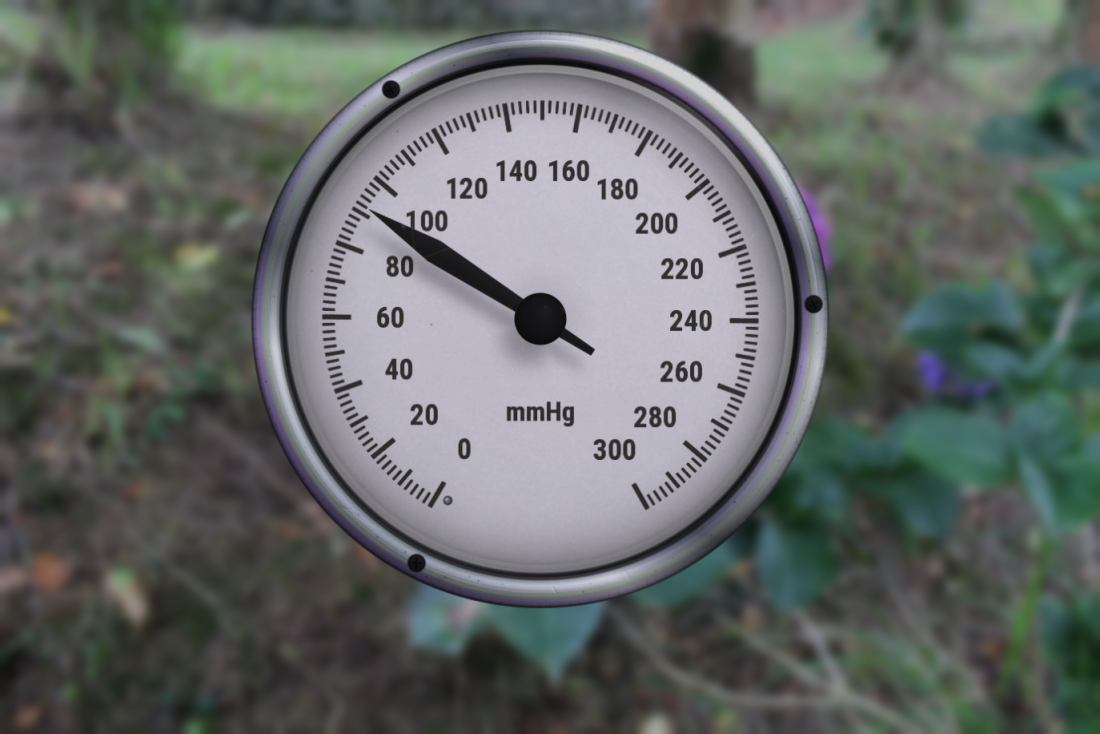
92mmHg
